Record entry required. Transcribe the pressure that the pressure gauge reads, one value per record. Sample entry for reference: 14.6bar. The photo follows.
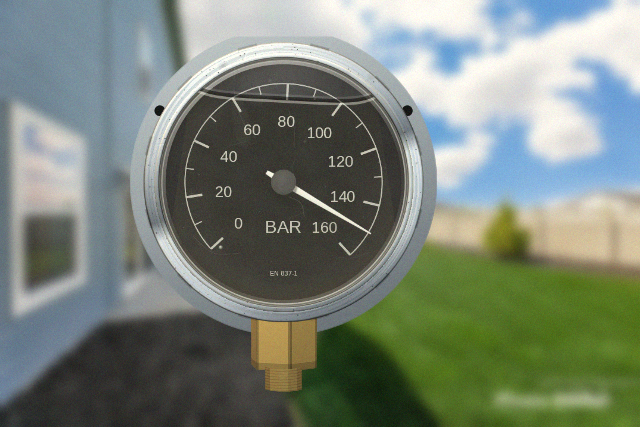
150bar
